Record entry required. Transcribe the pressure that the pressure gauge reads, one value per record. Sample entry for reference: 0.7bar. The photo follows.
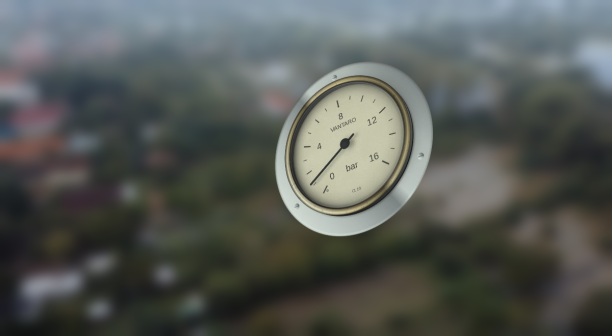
1bar
